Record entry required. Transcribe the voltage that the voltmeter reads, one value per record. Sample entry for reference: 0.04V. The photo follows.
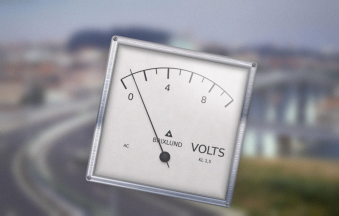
1V
